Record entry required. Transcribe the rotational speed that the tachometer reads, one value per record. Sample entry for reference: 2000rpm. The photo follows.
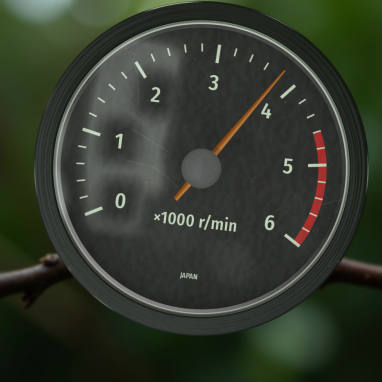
3800rpm
